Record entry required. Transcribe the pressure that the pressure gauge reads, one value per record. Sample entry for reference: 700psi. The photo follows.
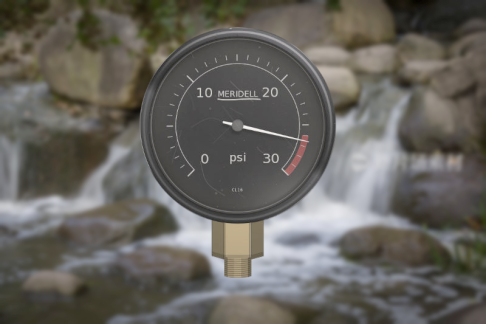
26.5psi
